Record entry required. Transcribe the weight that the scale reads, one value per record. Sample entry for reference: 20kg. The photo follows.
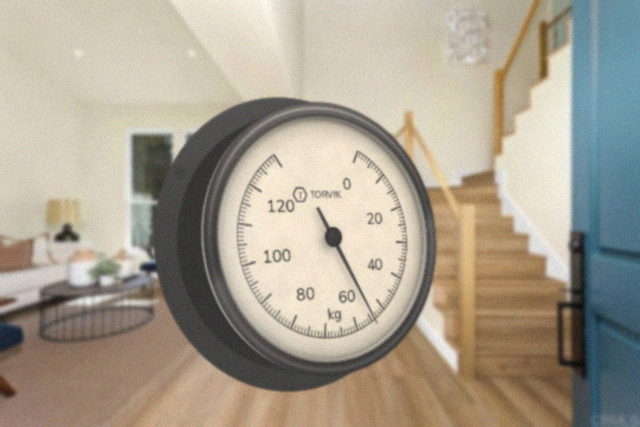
55kg
